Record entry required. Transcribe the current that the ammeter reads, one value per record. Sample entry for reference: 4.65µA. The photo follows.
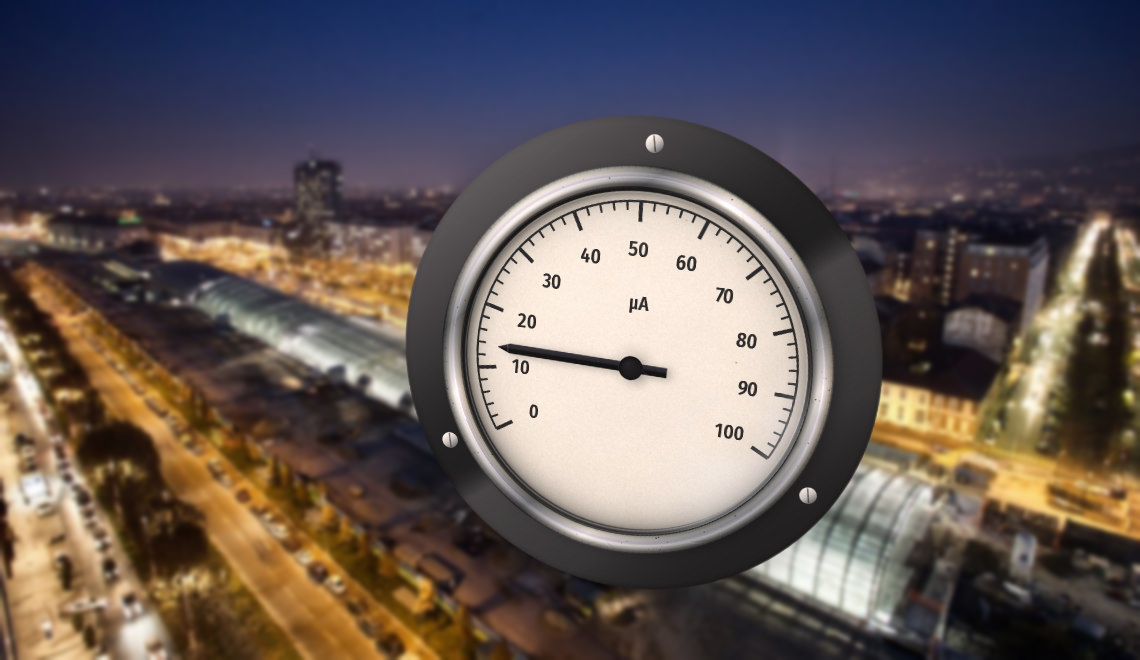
14µA
